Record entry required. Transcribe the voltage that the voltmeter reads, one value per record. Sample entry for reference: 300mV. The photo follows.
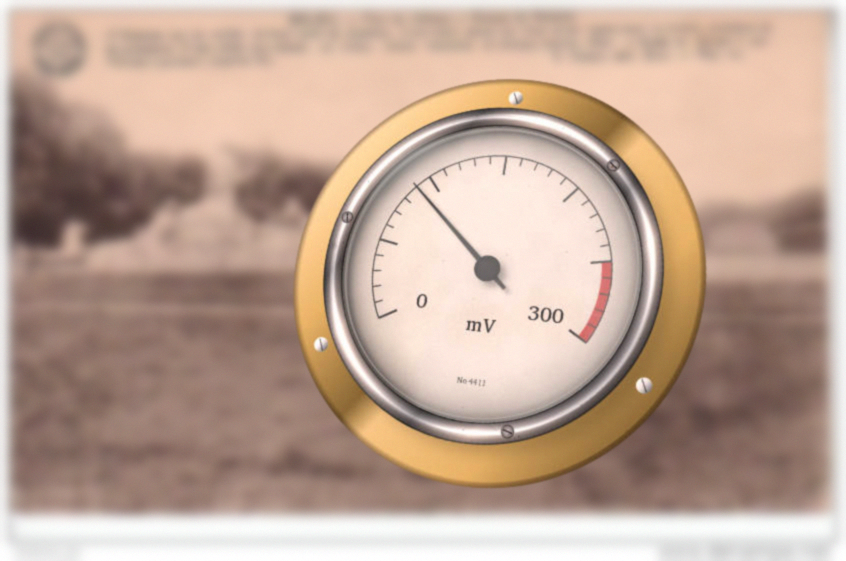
90mV
